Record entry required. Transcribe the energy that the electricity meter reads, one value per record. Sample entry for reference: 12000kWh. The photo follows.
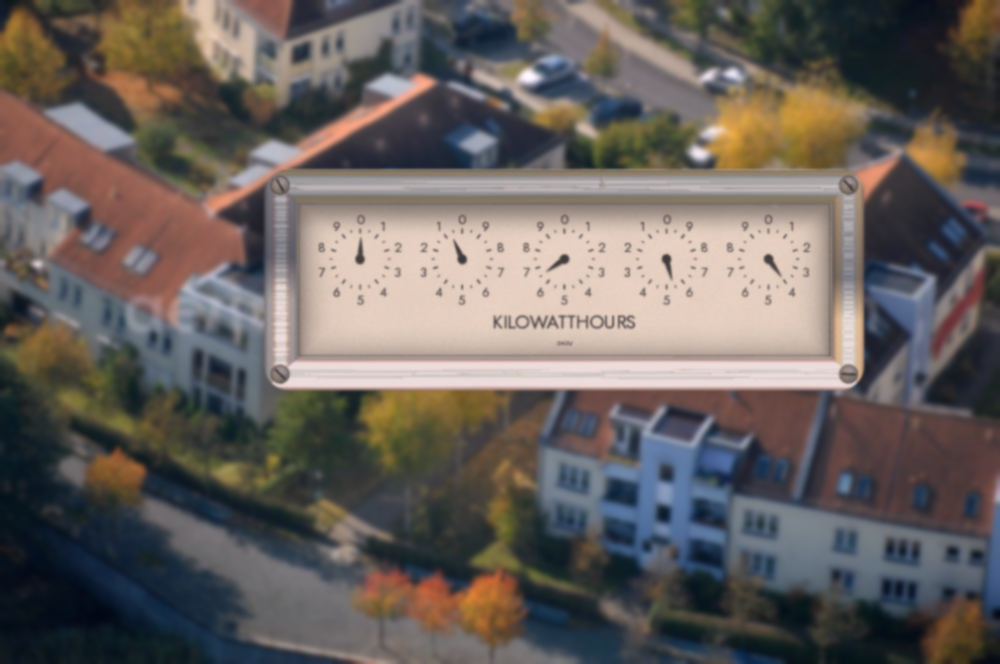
654kWh
